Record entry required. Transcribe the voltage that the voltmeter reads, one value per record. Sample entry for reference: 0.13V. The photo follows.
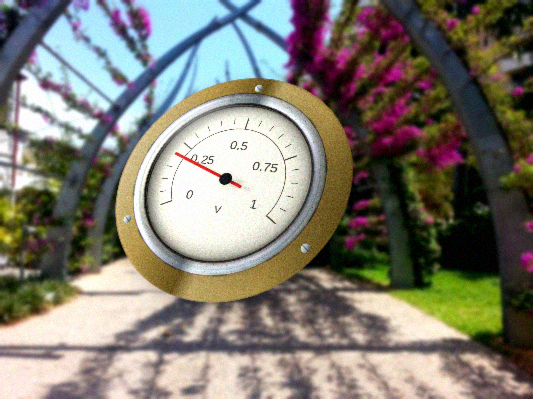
0.2V
